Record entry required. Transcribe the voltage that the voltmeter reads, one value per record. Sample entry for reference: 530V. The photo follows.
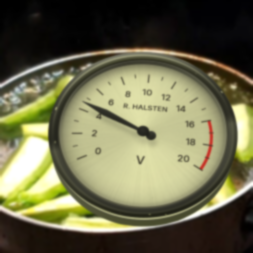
4.5V
